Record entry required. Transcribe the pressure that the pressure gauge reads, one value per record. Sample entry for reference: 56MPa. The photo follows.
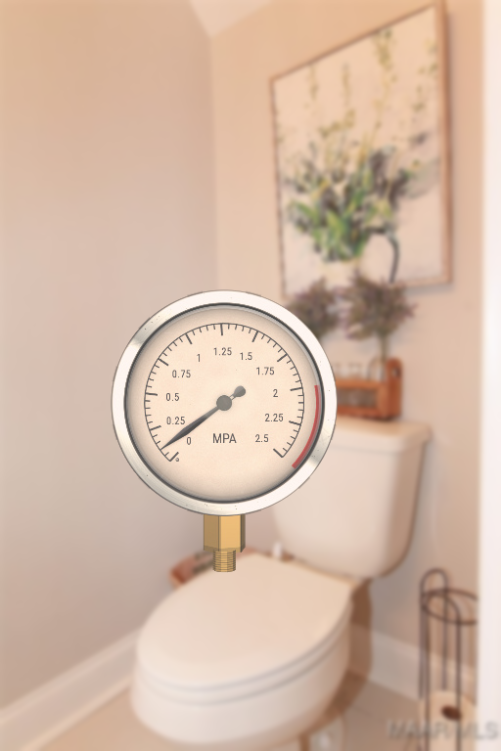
0.1MPa
